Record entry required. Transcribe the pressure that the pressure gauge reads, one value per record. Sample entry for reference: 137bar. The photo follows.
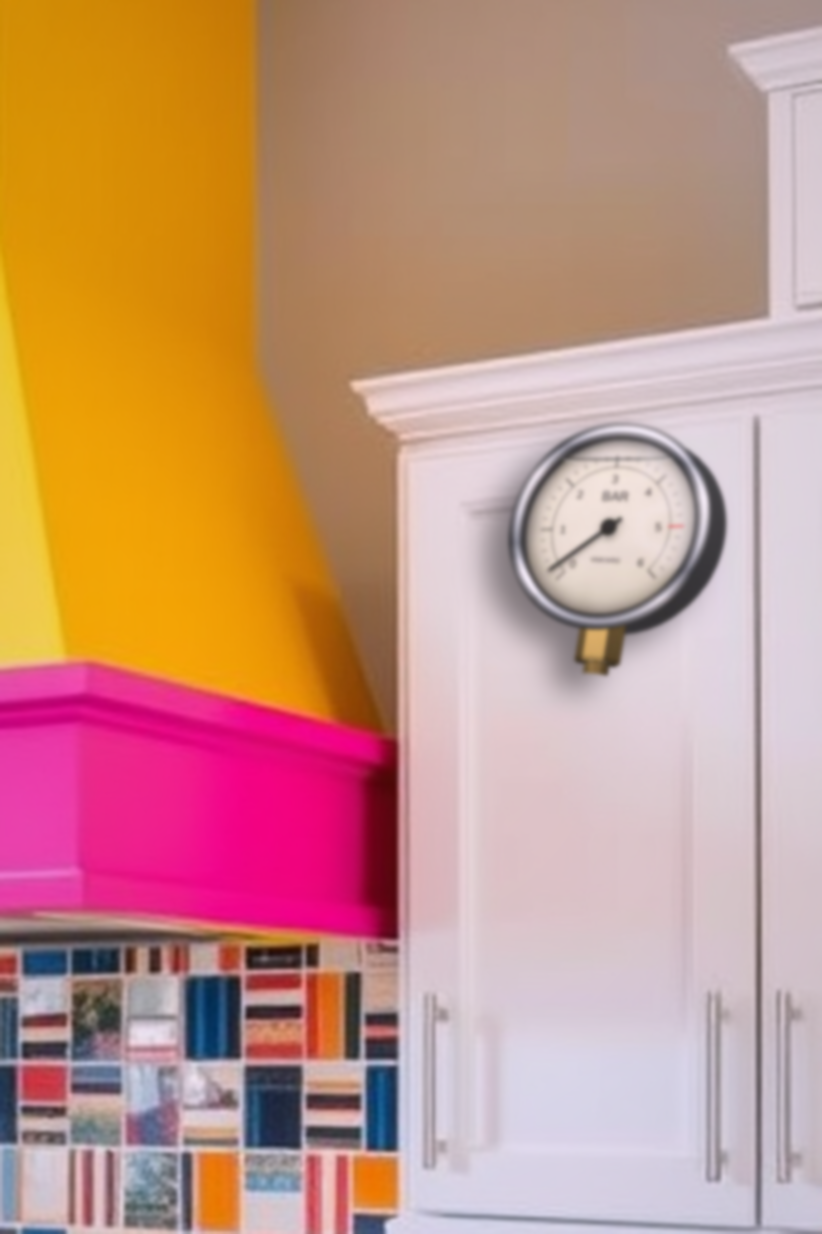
0.2bar
